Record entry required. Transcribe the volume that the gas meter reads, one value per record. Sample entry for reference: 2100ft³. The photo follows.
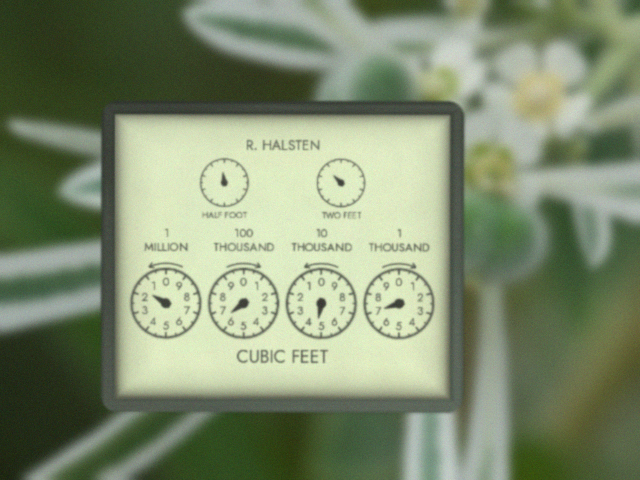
164700ft³
